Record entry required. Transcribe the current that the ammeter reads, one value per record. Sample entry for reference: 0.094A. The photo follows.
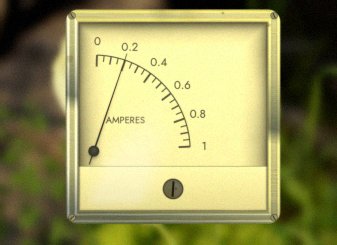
0.2A
